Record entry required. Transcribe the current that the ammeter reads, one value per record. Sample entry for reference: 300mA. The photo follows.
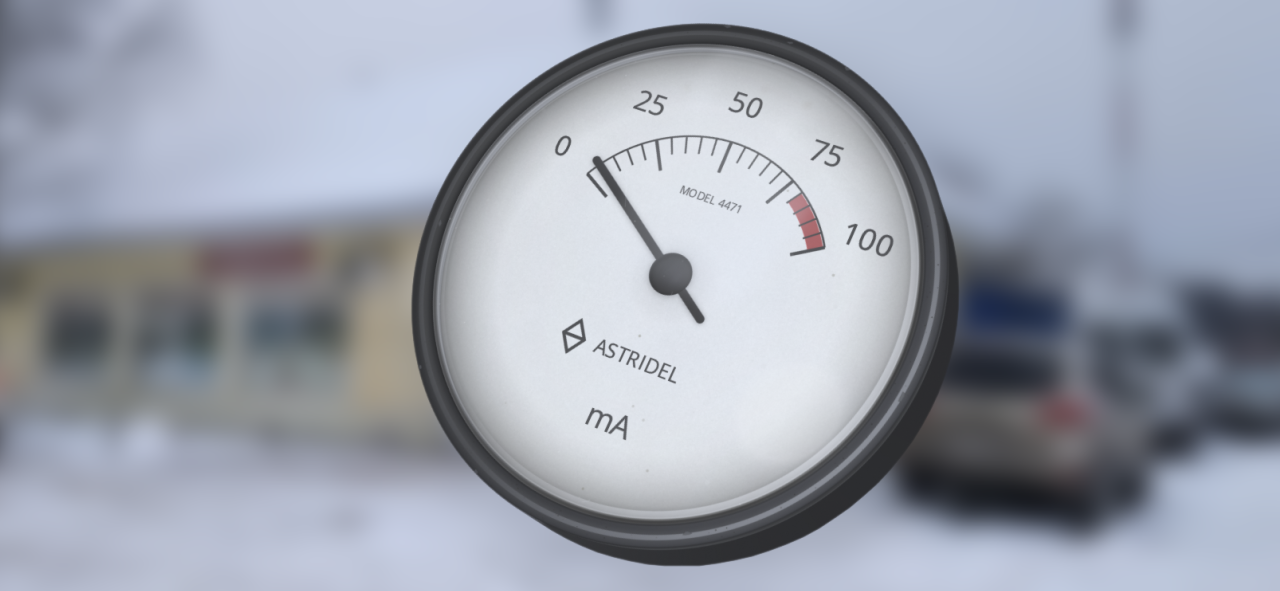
5mA
